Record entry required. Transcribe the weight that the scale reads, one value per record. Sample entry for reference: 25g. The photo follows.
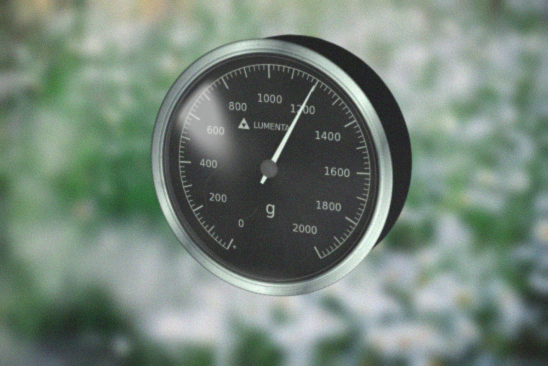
1200g
